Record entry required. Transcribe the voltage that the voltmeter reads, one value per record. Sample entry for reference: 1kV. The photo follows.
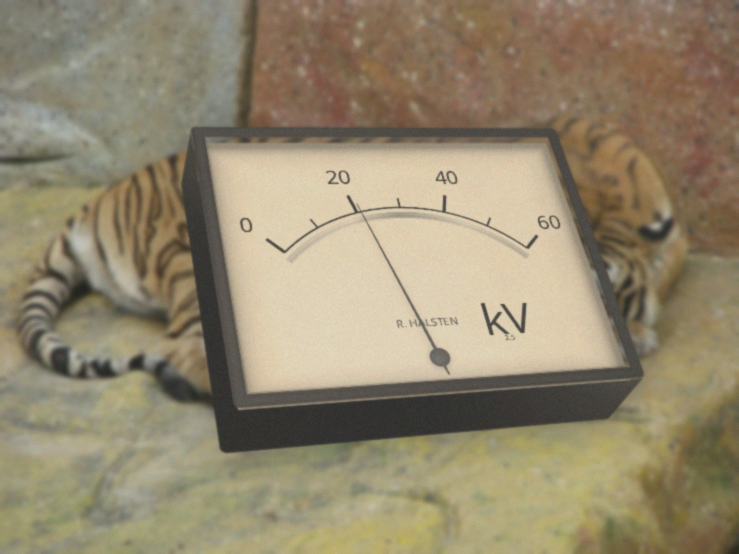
20kV
